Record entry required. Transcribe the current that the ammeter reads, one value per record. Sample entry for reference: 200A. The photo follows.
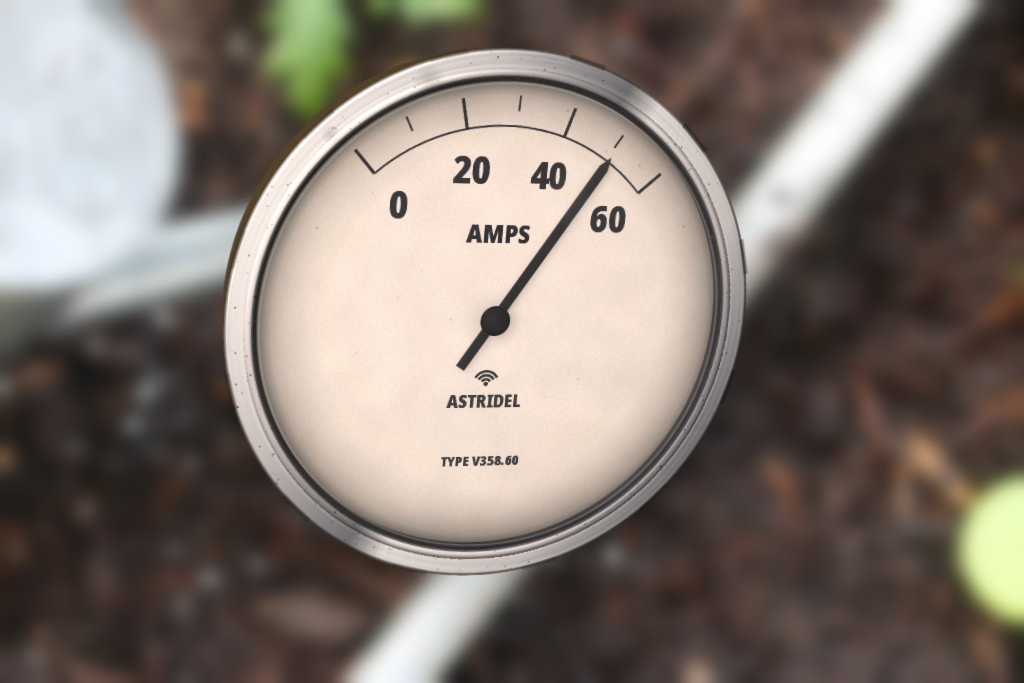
50A
